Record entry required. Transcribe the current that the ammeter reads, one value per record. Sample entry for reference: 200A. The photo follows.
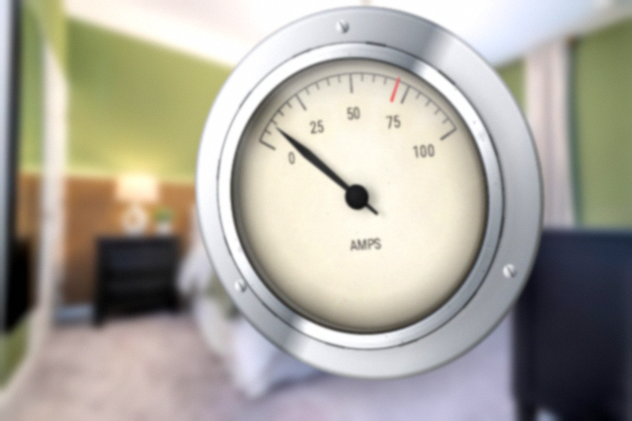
10A
